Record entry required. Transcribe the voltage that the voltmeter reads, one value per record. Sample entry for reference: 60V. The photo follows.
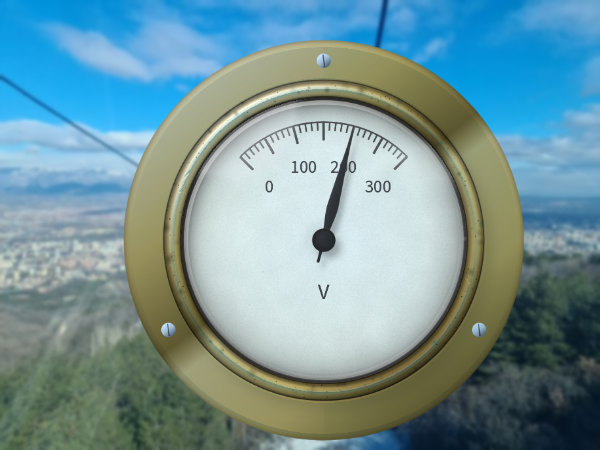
200V
